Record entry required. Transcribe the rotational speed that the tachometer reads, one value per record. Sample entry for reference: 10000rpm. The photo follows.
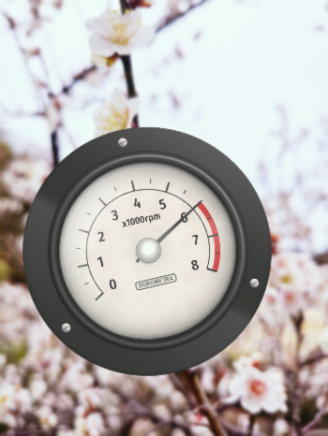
6000rpm
